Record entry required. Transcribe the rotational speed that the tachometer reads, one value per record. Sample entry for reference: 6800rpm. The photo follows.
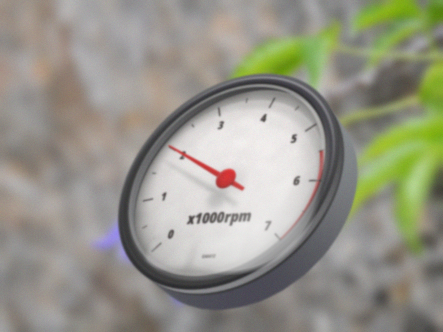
2000rpm
